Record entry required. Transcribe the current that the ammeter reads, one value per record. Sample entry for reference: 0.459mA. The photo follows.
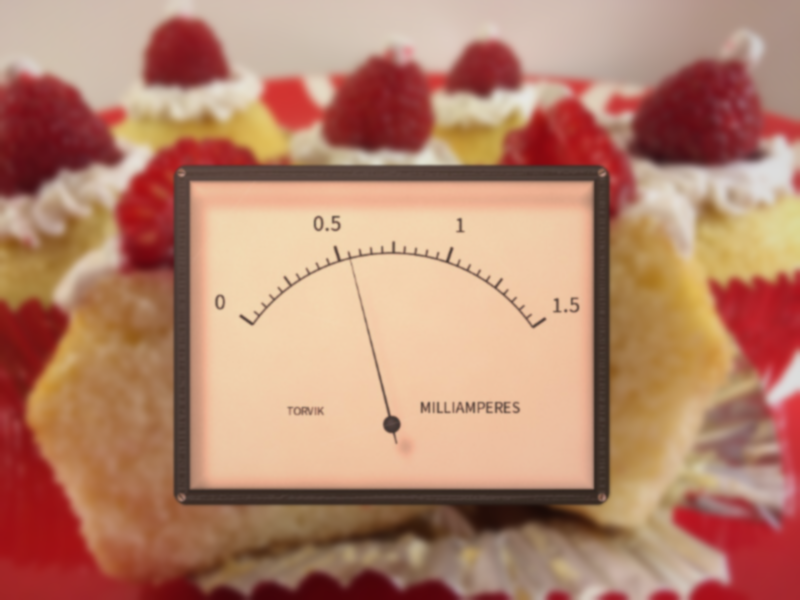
0.55mA
